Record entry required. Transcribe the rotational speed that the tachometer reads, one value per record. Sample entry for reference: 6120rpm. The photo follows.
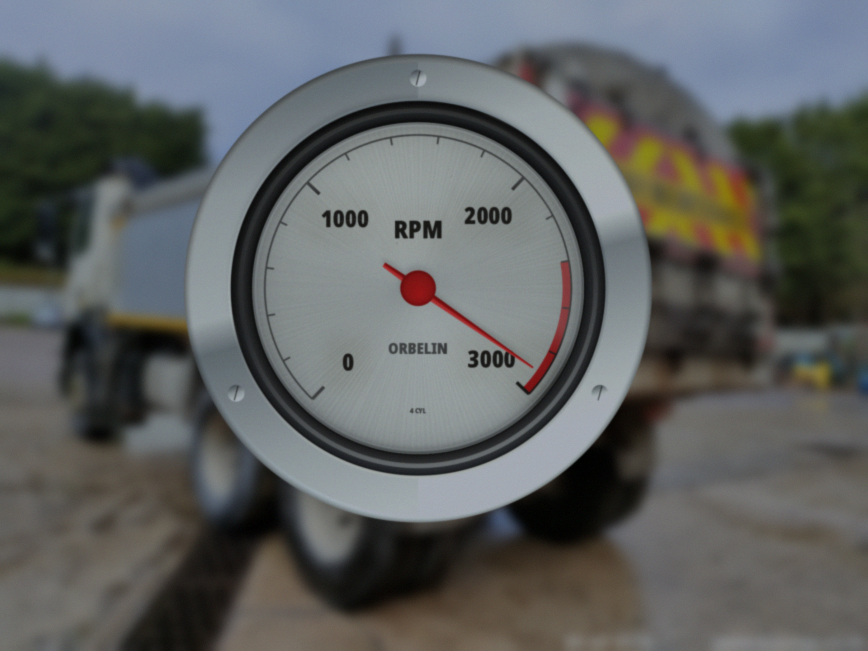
2900rpm
